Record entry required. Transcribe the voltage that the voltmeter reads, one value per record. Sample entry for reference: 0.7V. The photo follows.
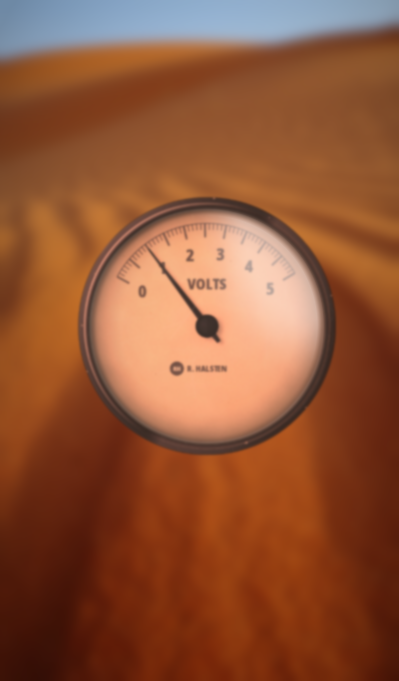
1V
